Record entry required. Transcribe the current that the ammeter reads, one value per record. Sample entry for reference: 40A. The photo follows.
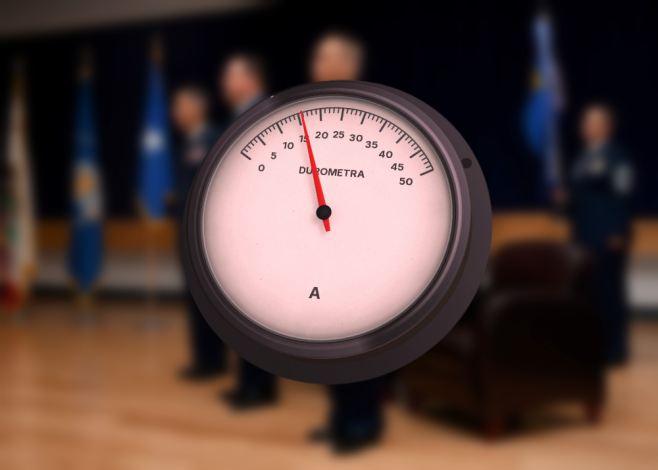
16A
